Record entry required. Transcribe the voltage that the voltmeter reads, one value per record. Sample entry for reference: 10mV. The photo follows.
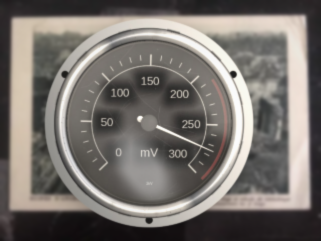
275mV
